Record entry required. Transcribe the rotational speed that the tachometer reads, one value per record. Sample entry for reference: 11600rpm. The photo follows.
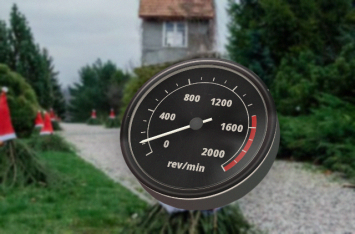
100rpm
